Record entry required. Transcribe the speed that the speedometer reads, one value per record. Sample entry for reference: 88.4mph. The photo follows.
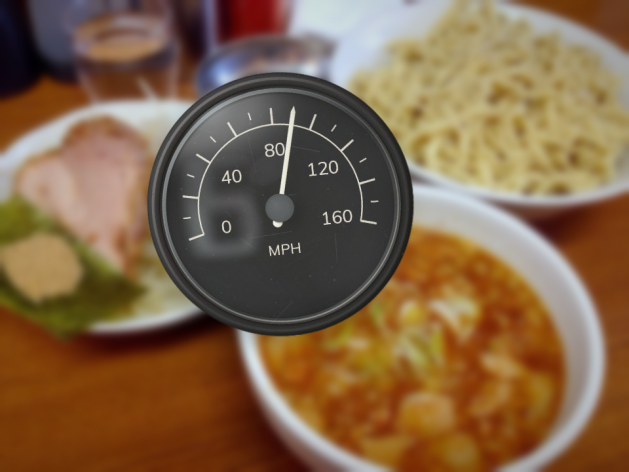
90mph
